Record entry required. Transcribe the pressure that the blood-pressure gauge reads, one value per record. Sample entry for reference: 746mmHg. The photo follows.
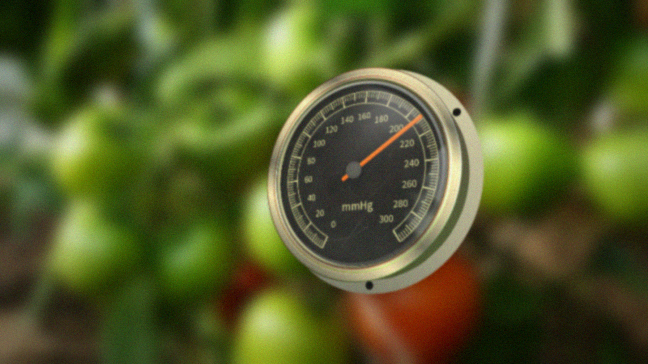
210mmHg
